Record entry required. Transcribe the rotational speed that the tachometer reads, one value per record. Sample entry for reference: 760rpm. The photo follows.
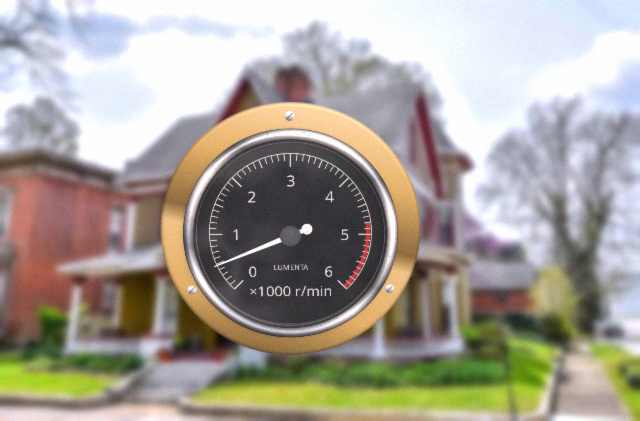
500rpm
